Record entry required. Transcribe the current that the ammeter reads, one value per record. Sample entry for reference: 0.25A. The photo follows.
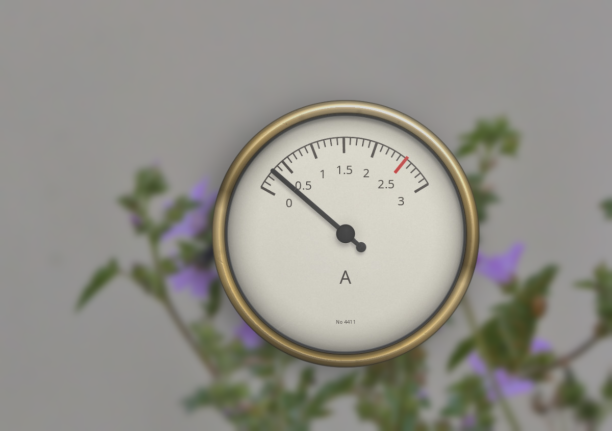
0.3A
